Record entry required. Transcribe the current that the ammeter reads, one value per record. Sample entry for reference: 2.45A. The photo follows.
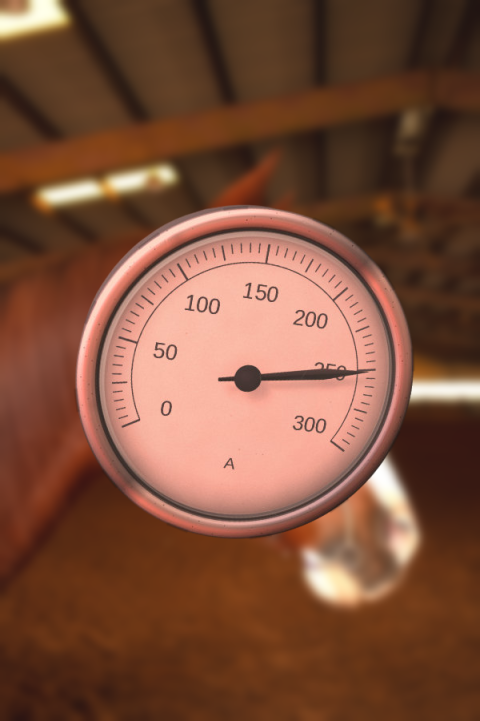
250A
